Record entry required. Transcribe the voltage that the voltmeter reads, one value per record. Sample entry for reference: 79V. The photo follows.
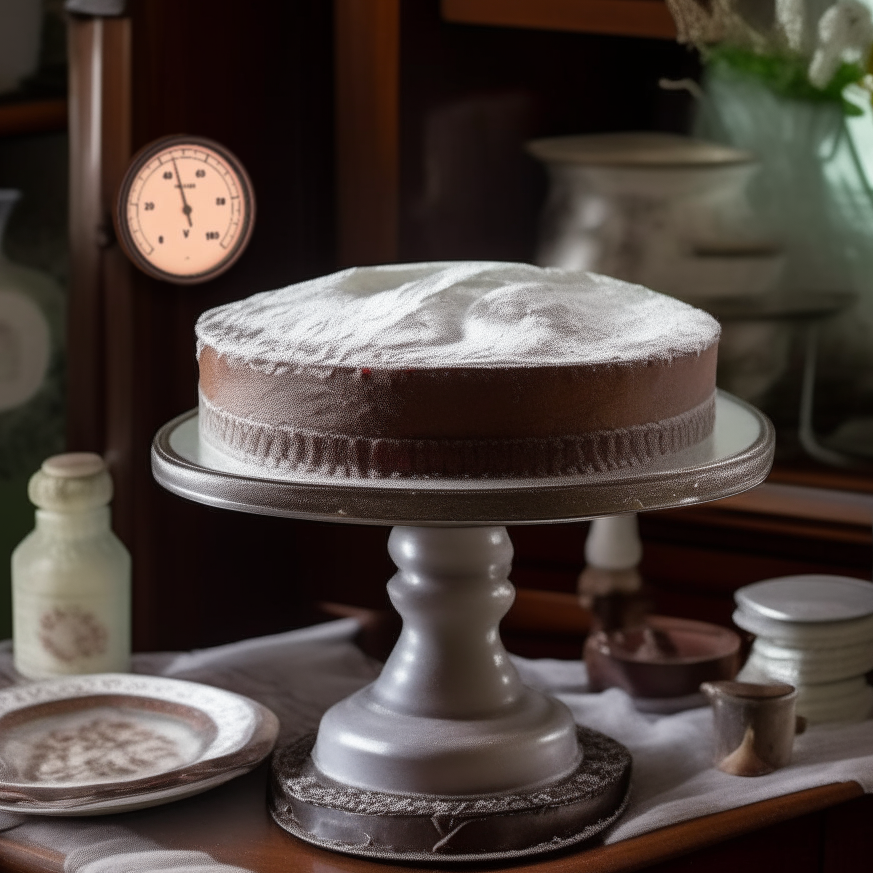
45V
